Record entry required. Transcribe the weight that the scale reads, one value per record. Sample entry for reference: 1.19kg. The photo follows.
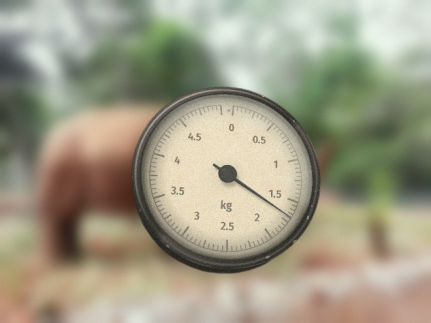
1.7kg
